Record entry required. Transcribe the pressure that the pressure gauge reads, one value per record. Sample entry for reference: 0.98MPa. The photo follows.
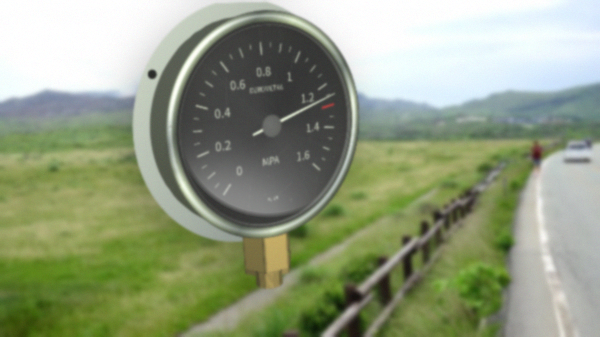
1.25MPa
